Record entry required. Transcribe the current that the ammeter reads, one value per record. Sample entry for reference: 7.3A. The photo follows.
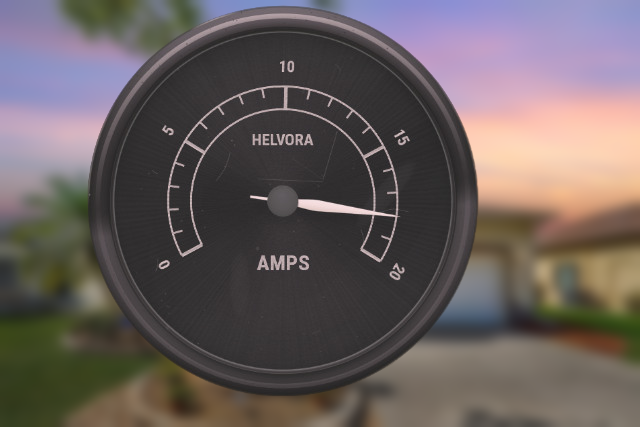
18A
